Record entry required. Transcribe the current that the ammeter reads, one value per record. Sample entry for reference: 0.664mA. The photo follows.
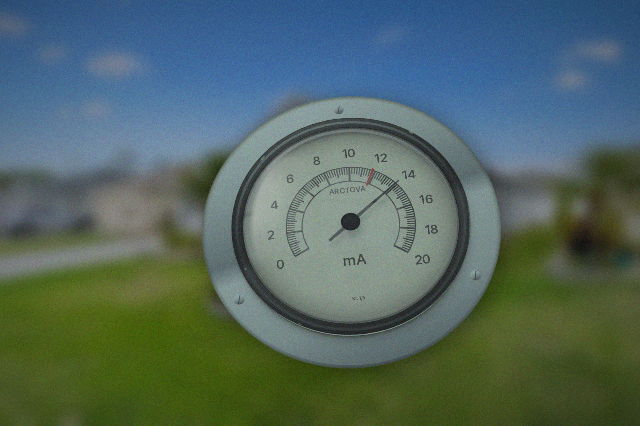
14mA
